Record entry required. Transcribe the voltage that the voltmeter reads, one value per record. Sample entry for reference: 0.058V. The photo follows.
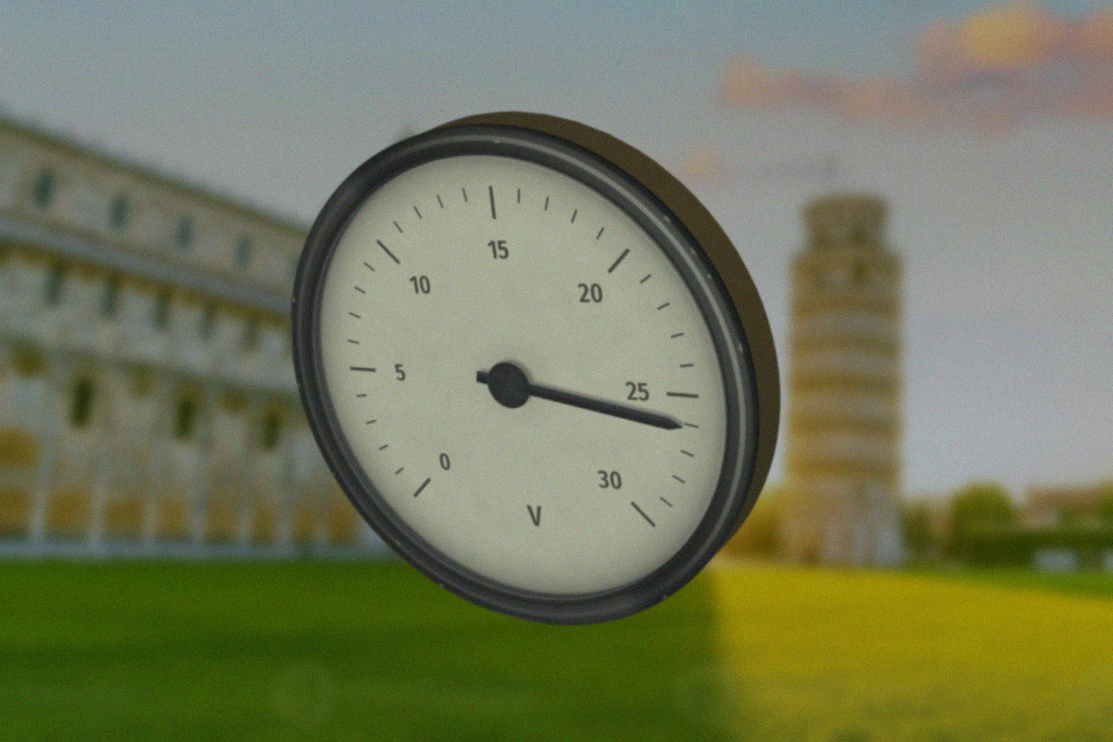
26V
